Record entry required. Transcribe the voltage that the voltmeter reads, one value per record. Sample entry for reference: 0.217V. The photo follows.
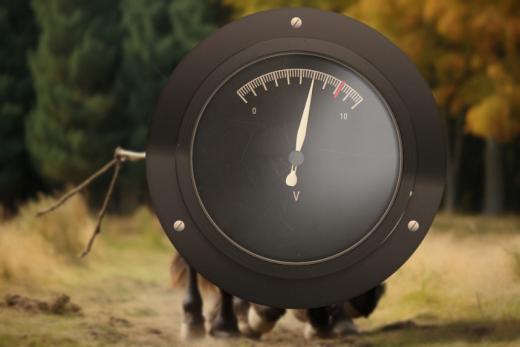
6V
